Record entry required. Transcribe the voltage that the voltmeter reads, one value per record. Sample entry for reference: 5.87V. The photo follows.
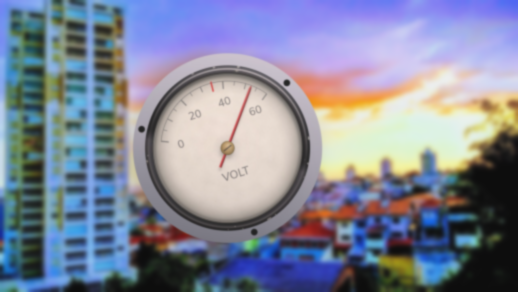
52.5V
